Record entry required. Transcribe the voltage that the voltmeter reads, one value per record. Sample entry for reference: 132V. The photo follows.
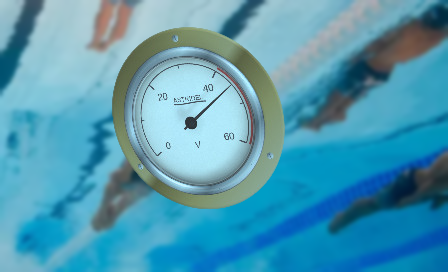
45V
